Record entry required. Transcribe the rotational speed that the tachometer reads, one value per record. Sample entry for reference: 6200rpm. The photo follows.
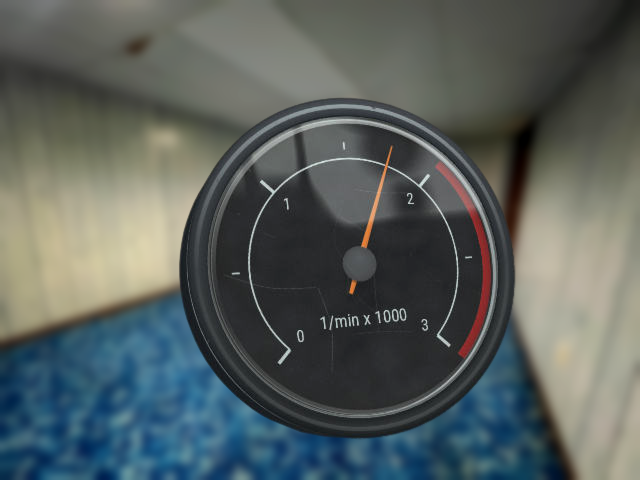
1750rpm
